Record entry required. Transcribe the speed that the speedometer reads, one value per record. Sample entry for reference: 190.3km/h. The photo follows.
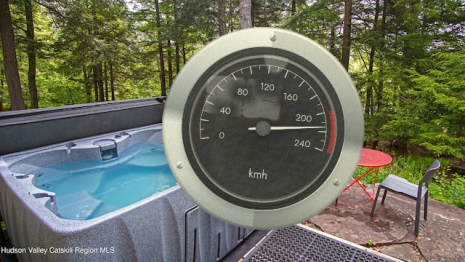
215km/h
